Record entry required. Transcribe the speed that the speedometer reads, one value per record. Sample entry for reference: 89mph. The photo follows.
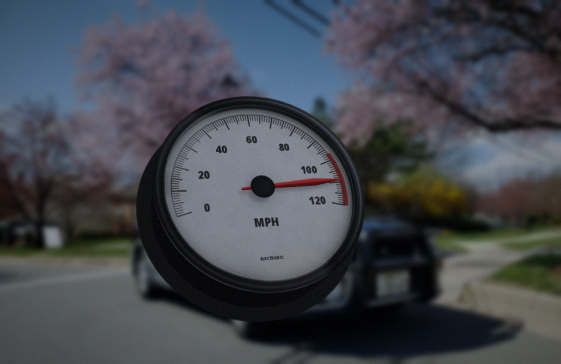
110mph
